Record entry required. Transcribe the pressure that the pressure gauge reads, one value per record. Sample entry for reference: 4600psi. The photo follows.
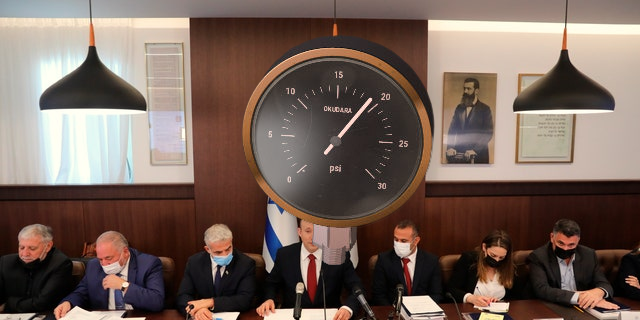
19psi
